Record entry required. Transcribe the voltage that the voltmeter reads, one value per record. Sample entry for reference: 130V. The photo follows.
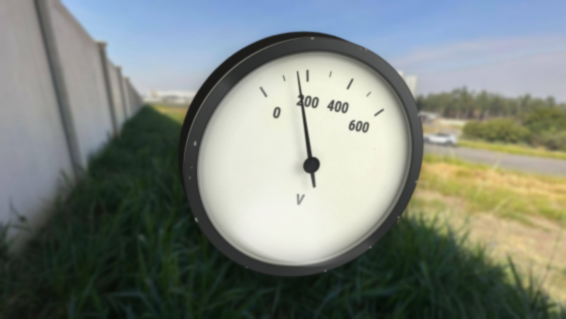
150V
